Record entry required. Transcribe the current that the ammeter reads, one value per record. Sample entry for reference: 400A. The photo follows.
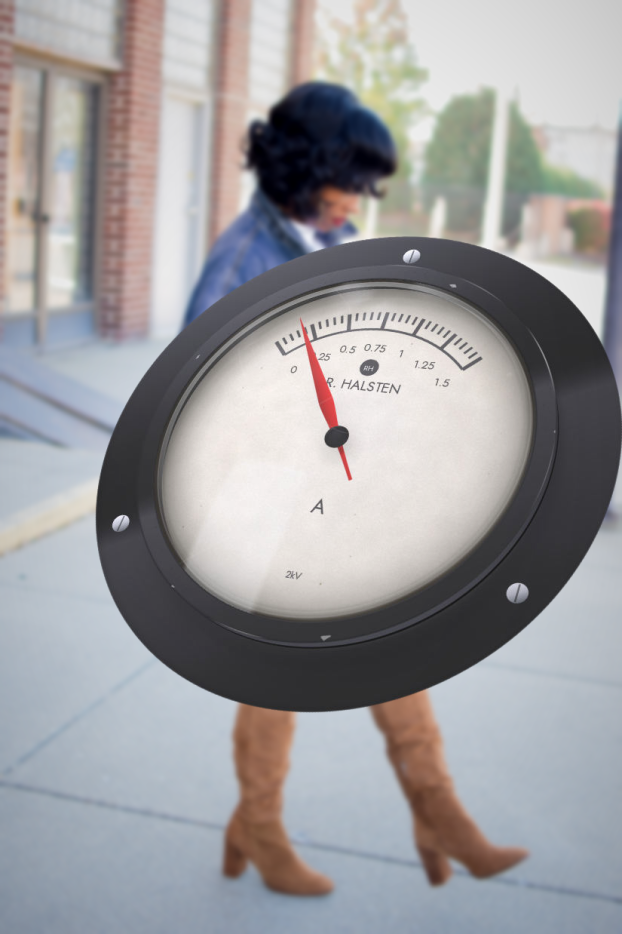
0.2A
